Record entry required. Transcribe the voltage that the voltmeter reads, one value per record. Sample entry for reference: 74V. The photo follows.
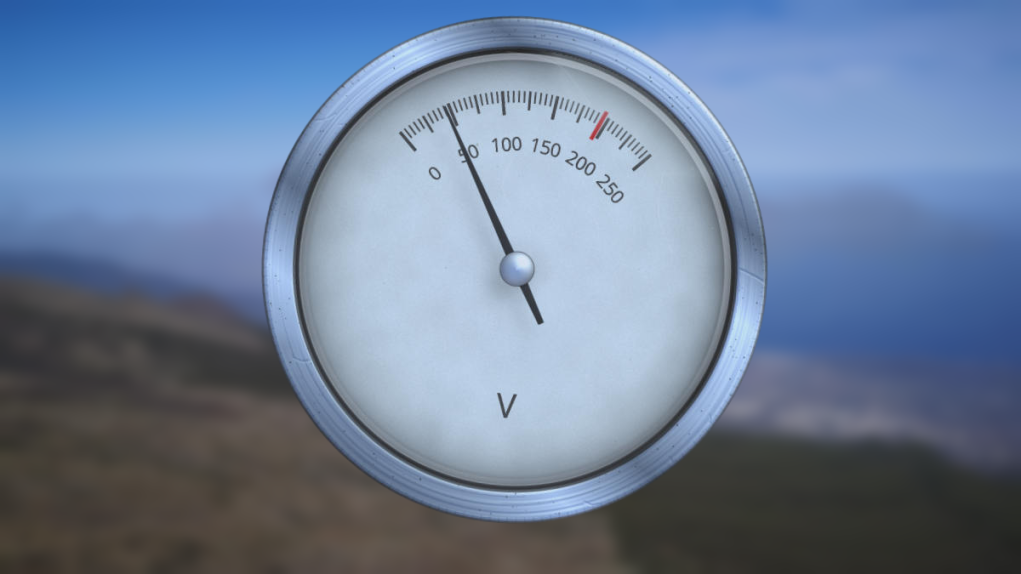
45V
